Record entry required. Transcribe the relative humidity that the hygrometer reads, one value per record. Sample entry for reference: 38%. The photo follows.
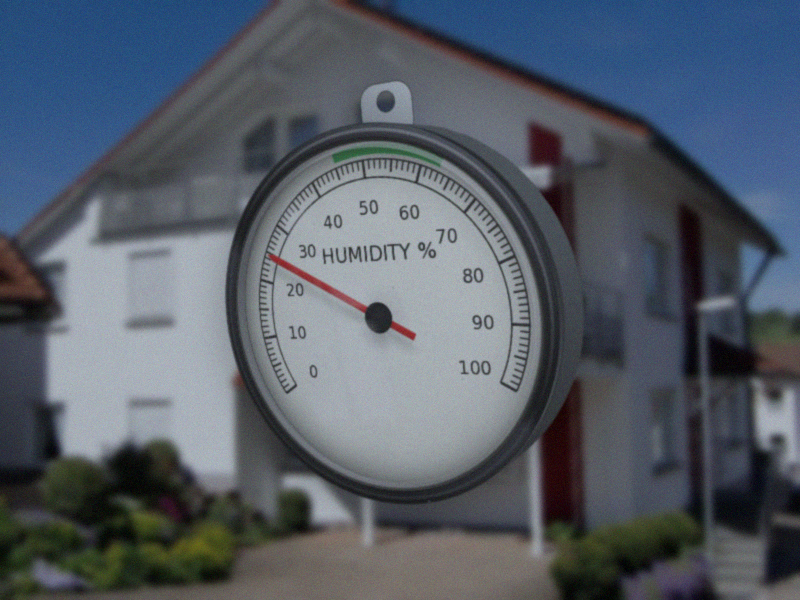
25%
